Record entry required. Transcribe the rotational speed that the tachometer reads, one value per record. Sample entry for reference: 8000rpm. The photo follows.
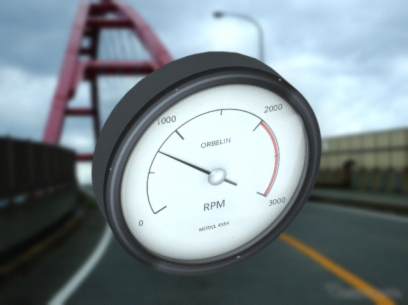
750rpm
